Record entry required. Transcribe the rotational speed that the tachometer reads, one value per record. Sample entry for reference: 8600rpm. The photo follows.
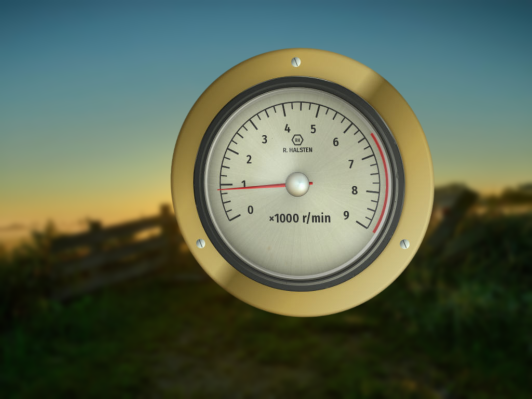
875rpm
